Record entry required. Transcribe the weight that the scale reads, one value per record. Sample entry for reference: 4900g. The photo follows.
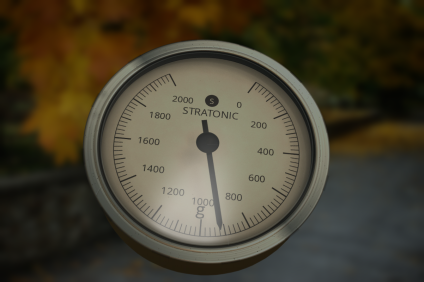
920g
